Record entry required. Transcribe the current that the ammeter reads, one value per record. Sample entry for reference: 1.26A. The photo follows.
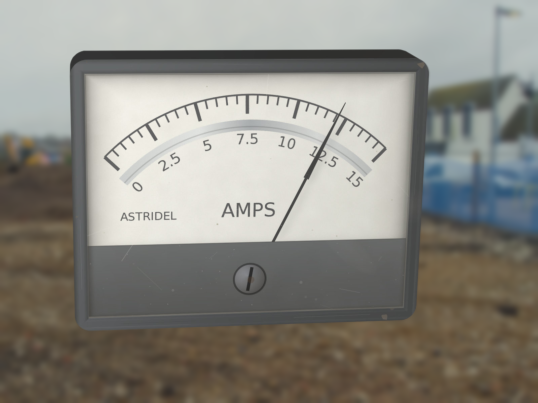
12A
